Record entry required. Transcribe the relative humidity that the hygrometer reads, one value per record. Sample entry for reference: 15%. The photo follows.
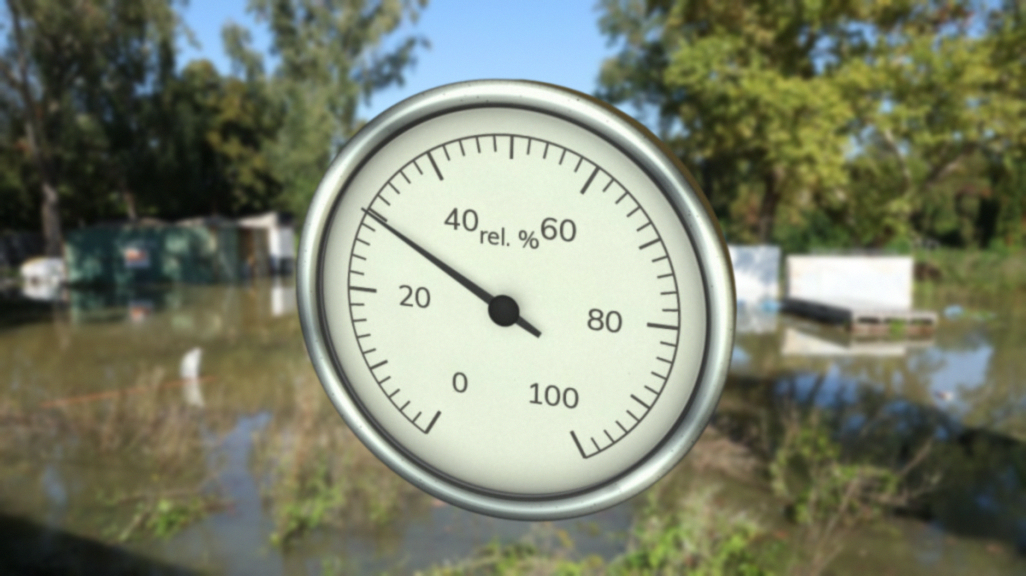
30%
